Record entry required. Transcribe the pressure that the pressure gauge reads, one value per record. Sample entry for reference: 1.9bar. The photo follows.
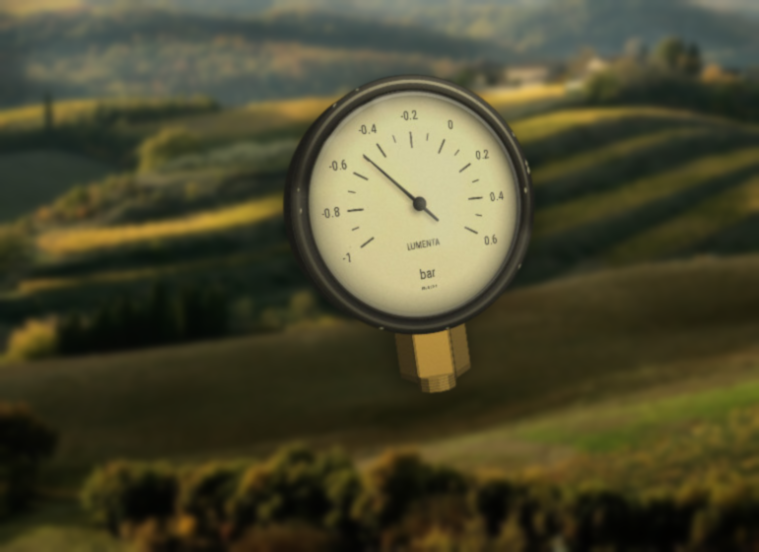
-0.5bar
